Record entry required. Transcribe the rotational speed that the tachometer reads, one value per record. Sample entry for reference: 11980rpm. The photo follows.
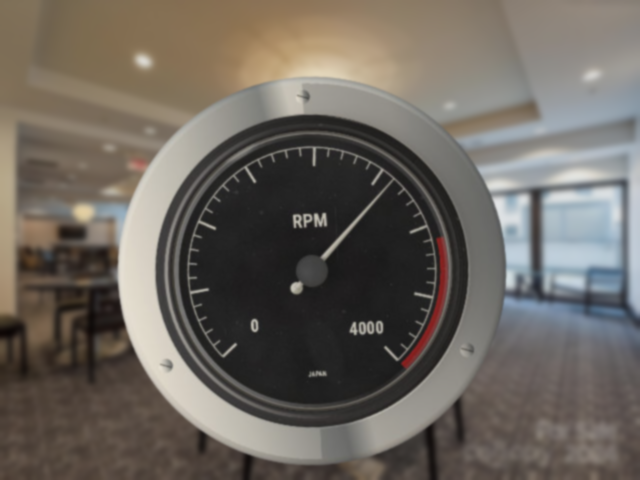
2600rpm
